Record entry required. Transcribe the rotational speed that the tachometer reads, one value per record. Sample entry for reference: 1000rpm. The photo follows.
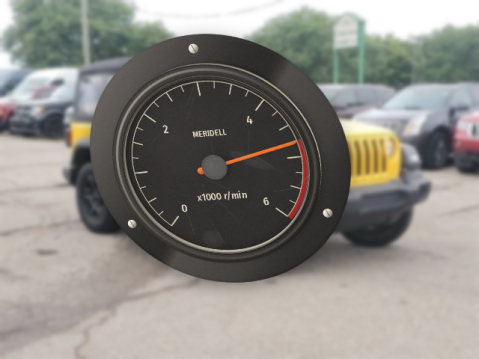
4750rpm
